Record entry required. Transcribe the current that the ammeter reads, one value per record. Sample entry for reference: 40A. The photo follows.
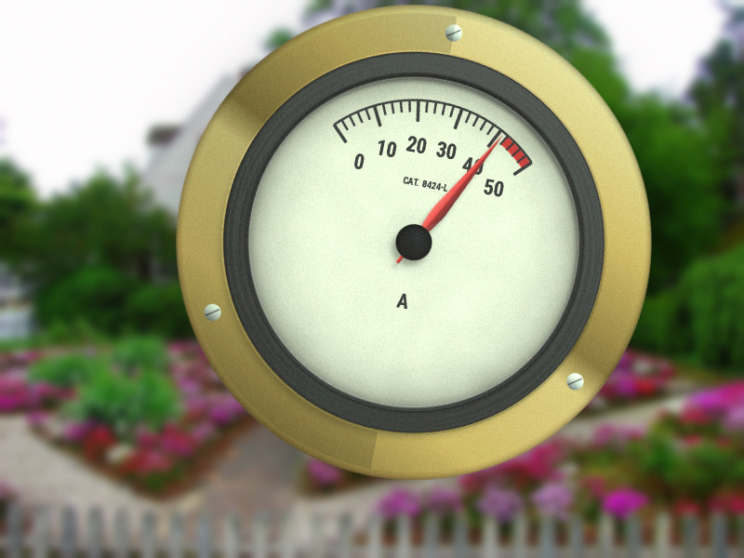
41A
